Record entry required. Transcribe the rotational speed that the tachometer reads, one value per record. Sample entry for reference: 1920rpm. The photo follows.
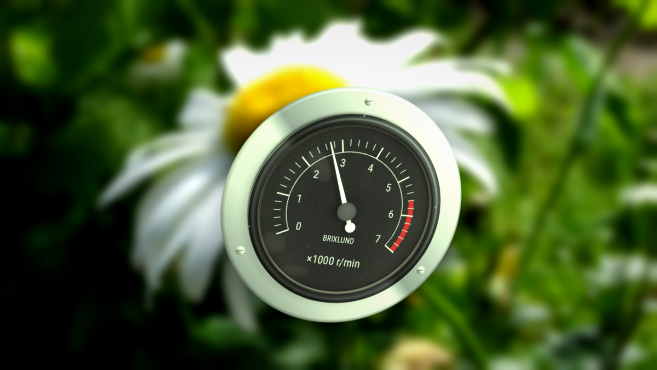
2700rpm
